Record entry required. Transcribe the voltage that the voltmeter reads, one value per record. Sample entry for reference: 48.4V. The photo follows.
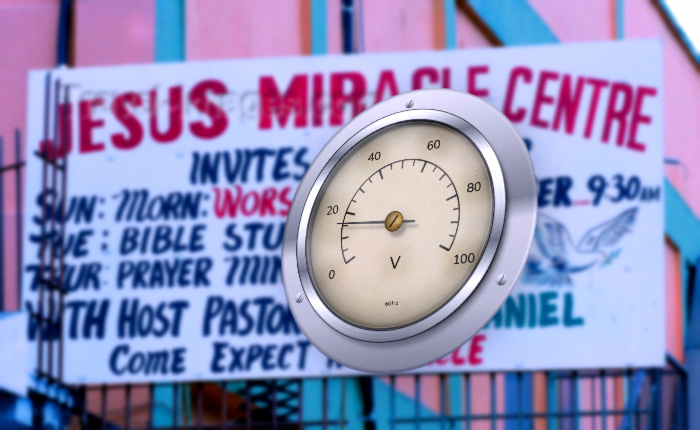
15V
